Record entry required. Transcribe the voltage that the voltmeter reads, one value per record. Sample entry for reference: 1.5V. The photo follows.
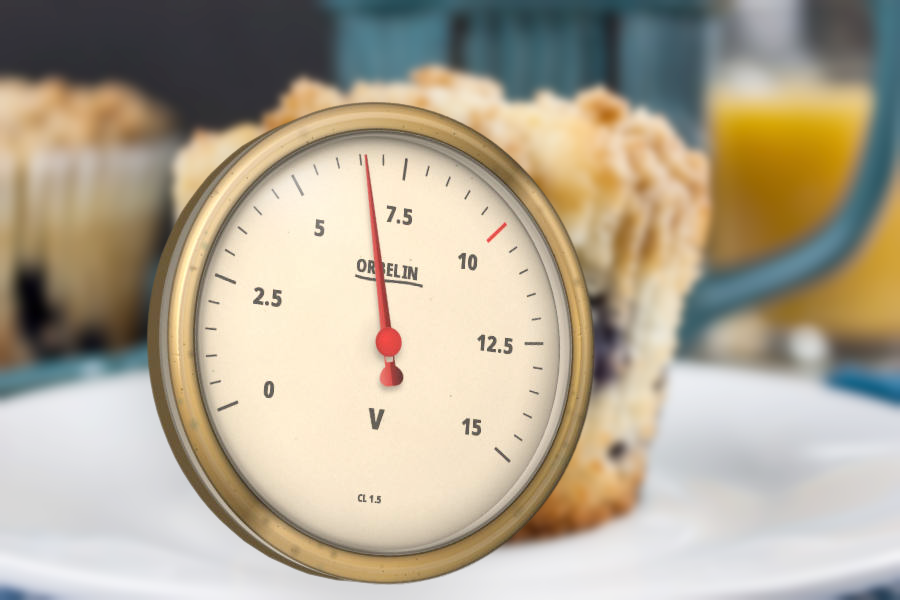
6.5V
